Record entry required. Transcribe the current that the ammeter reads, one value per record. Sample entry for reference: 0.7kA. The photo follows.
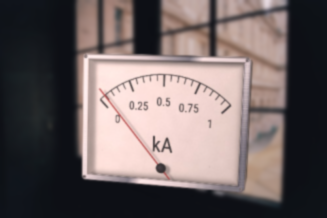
0.05kA
